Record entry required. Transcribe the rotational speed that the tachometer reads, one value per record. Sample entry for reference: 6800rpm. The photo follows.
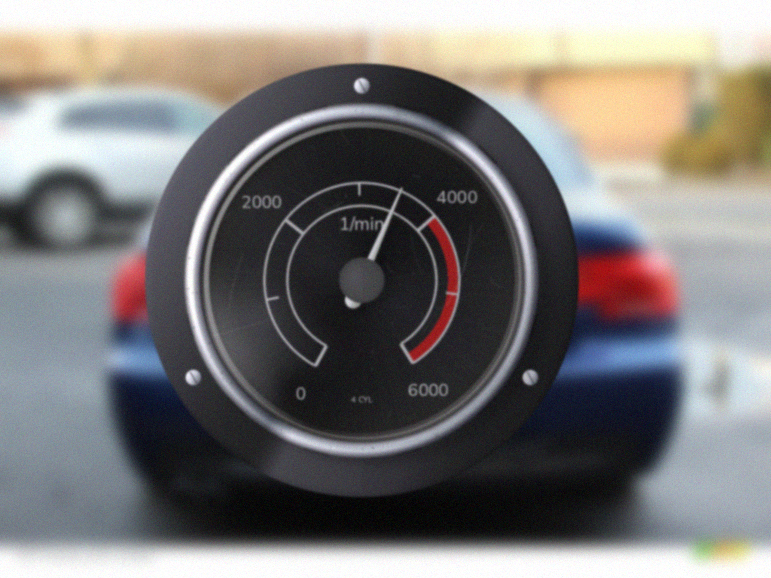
3500rpm
